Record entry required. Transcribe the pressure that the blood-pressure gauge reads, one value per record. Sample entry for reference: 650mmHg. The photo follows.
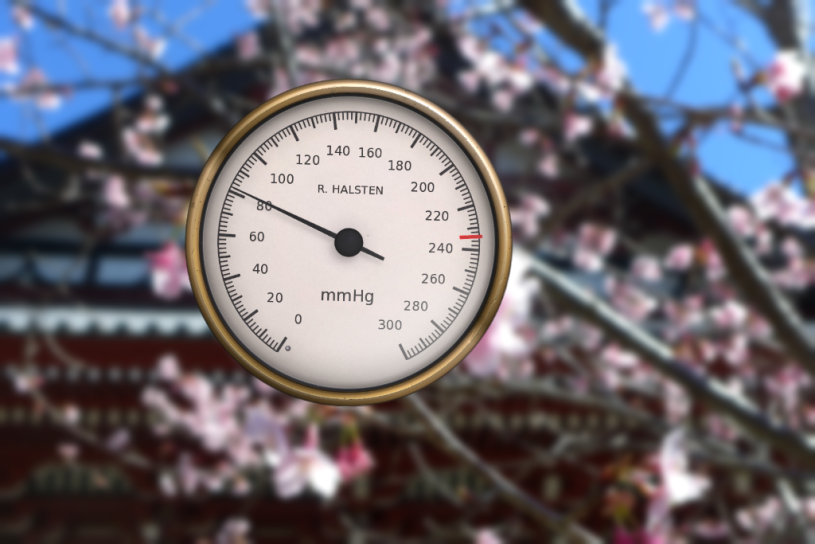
82mmHg
